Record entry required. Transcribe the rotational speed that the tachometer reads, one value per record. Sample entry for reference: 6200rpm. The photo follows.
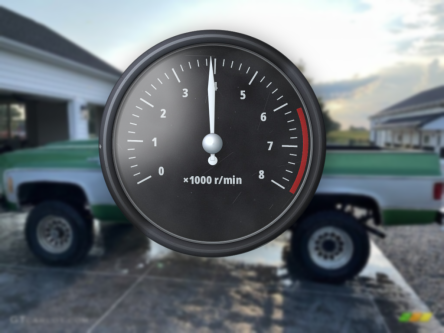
3900rpm
